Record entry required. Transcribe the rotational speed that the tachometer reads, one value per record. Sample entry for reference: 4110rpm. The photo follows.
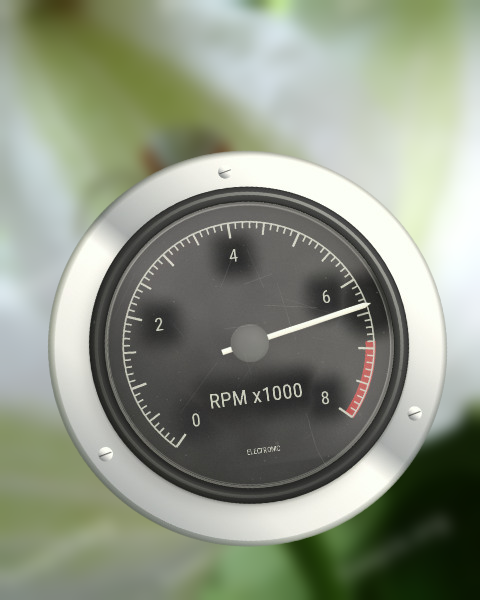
6400rpm
